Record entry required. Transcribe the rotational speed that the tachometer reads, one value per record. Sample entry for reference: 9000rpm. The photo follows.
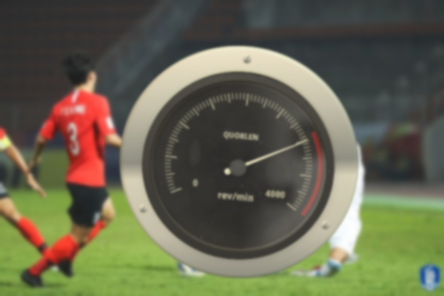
3000rpm
